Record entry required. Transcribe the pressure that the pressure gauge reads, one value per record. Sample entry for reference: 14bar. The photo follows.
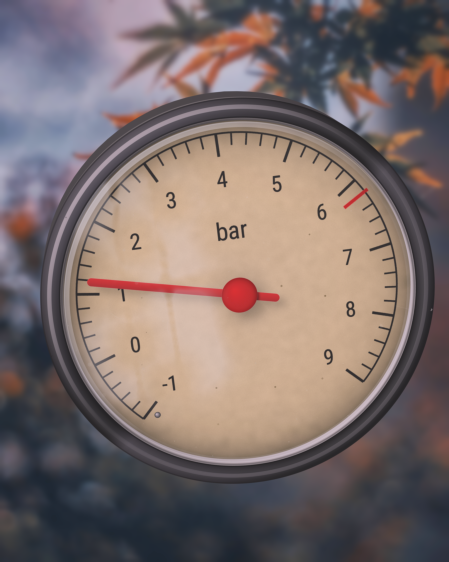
1.2bar
